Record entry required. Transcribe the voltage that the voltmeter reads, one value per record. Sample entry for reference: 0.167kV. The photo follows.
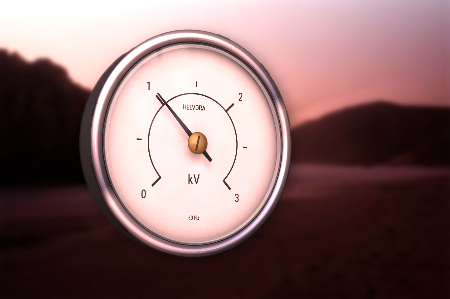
1kV
